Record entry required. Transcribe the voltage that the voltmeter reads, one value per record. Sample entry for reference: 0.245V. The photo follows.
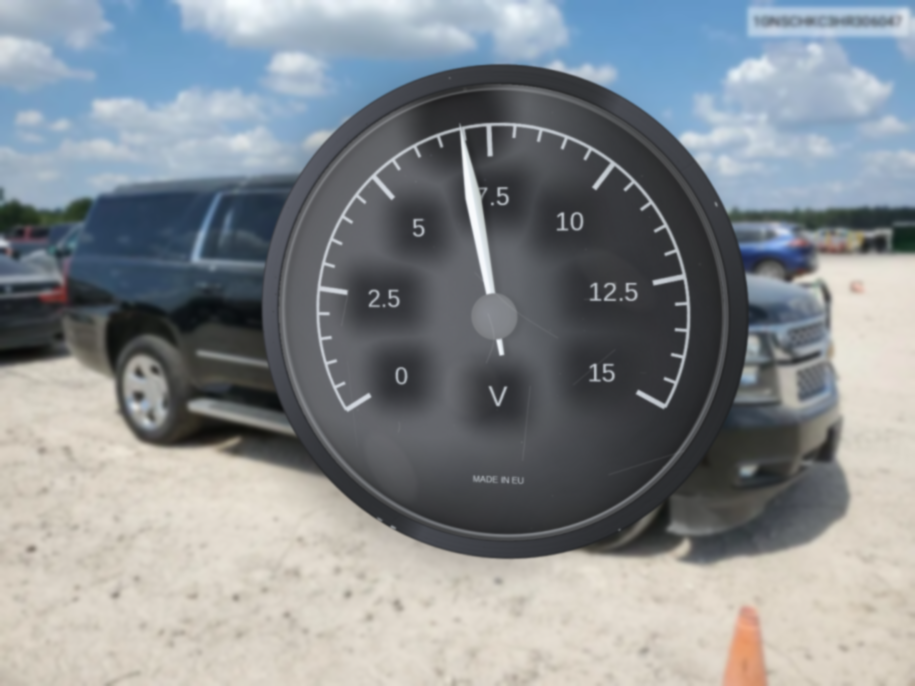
7V
